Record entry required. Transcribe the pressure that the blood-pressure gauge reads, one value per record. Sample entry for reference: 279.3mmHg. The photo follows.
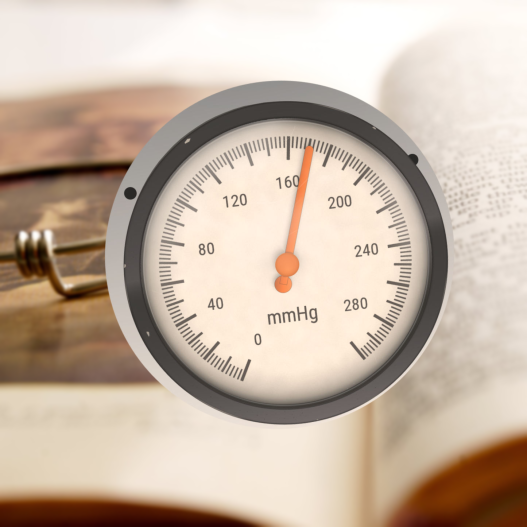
170mmHg
